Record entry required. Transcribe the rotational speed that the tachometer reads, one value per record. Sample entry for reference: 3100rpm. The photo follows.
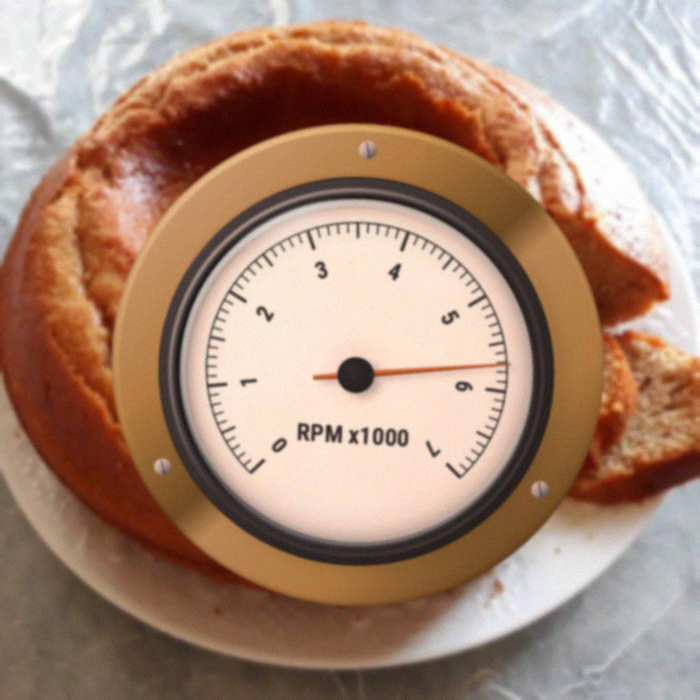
5700rpm
